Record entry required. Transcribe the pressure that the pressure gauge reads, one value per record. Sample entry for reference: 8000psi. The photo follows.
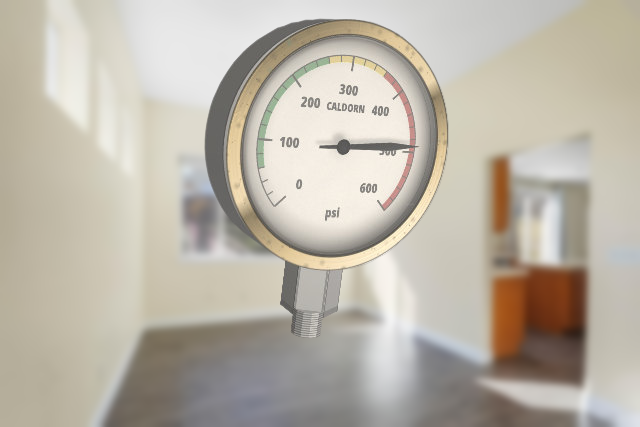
490psi
